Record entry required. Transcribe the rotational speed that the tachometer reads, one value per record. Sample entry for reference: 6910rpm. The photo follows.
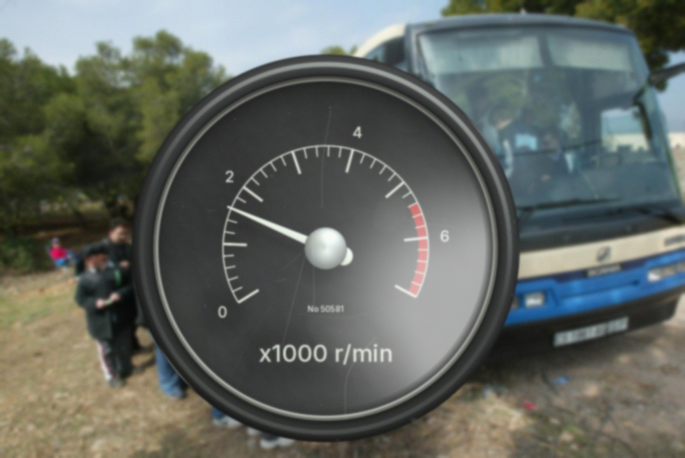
1600rpm
